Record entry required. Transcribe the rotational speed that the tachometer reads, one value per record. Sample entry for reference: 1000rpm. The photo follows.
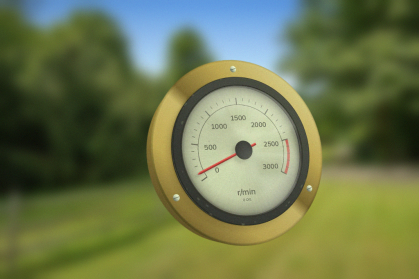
100rpm
